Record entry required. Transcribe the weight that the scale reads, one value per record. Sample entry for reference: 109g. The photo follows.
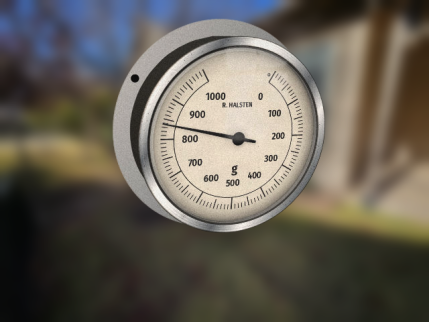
840g
